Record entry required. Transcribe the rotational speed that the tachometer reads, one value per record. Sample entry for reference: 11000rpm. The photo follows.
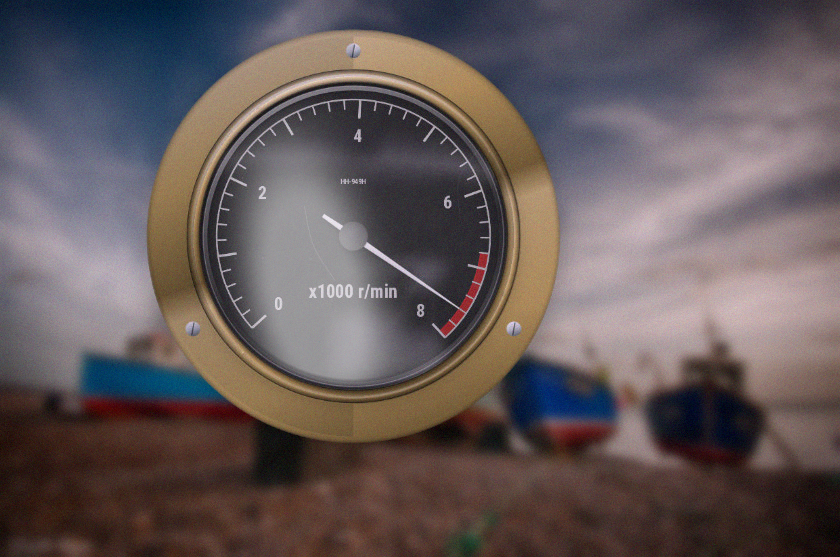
7600rpm
